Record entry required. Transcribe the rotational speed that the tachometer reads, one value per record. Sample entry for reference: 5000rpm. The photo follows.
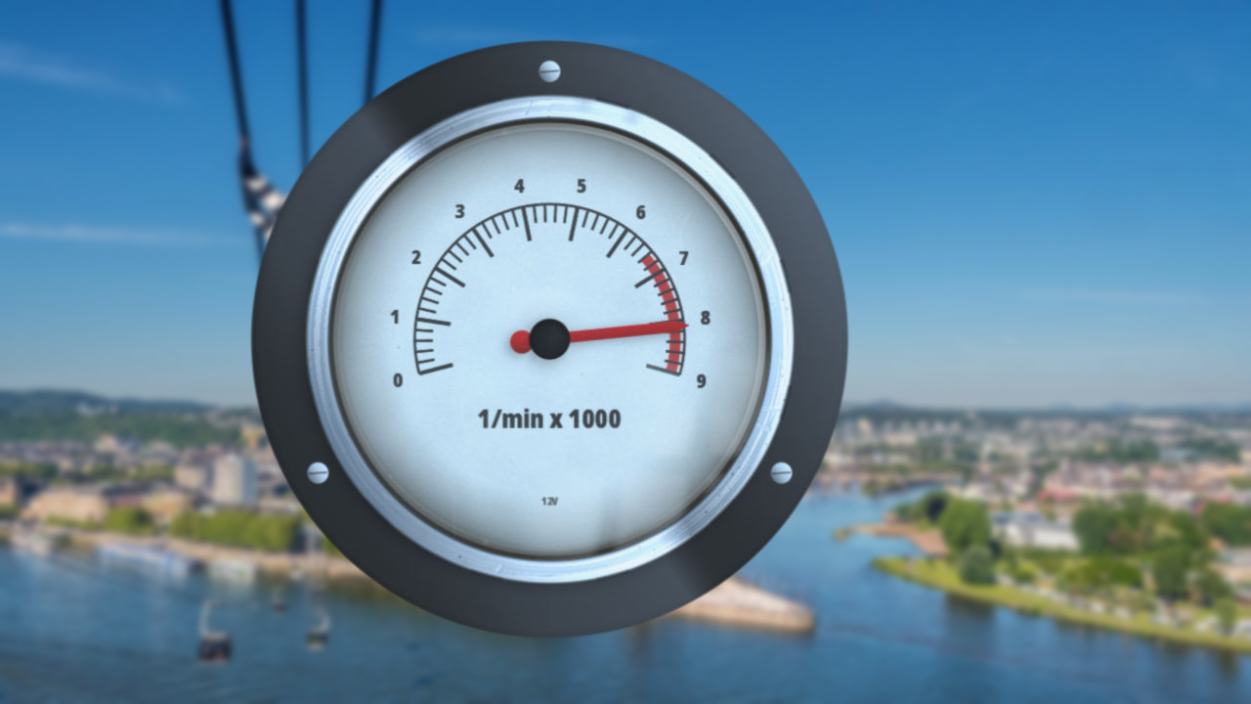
8100rpm
